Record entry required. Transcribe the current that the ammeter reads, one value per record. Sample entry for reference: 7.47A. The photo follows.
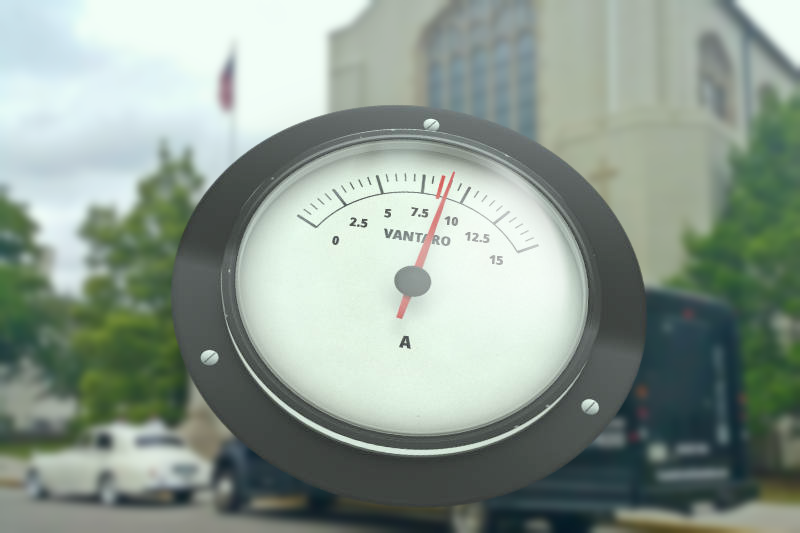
9A
